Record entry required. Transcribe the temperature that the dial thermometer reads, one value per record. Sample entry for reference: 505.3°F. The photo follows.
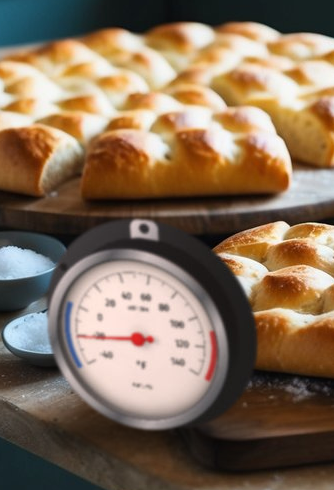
-20°F
